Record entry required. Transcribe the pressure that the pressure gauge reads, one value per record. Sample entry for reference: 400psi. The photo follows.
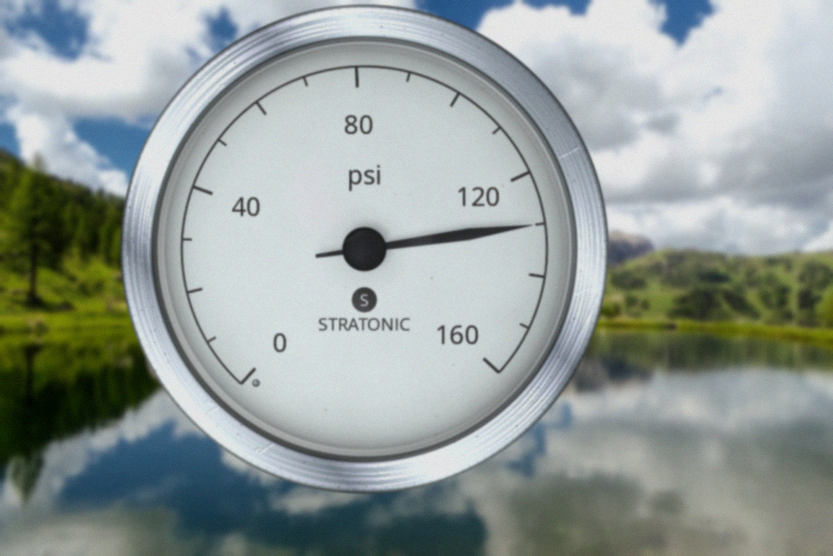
130psi
